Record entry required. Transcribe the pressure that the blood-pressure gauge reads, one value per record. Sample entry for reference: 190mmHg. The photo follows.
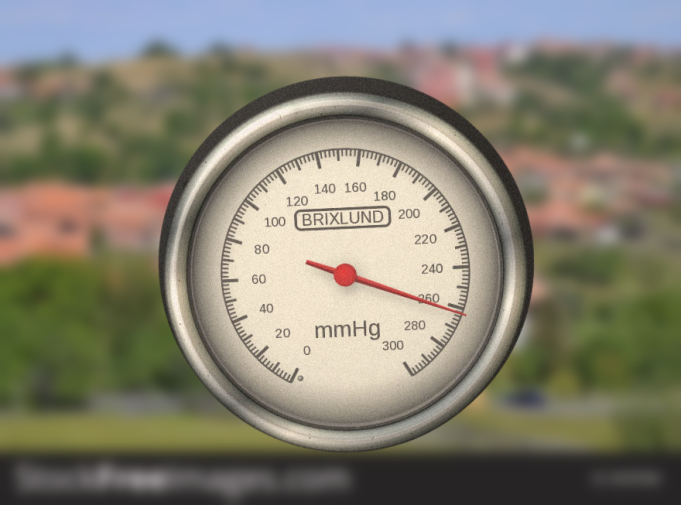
262mmHg
